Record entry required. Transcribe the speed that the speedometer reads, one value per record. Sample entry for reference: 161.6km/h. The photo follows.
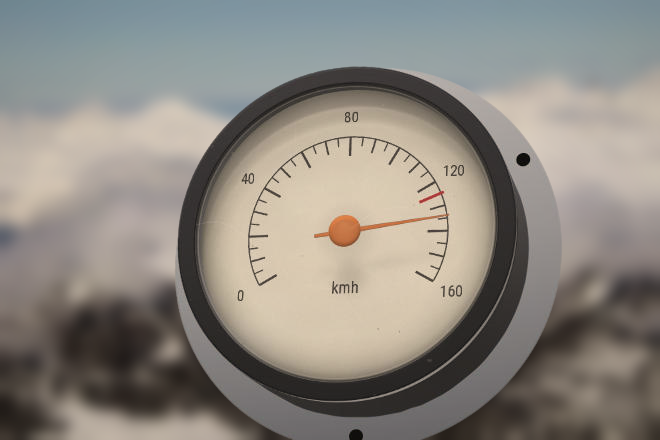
135km/h
